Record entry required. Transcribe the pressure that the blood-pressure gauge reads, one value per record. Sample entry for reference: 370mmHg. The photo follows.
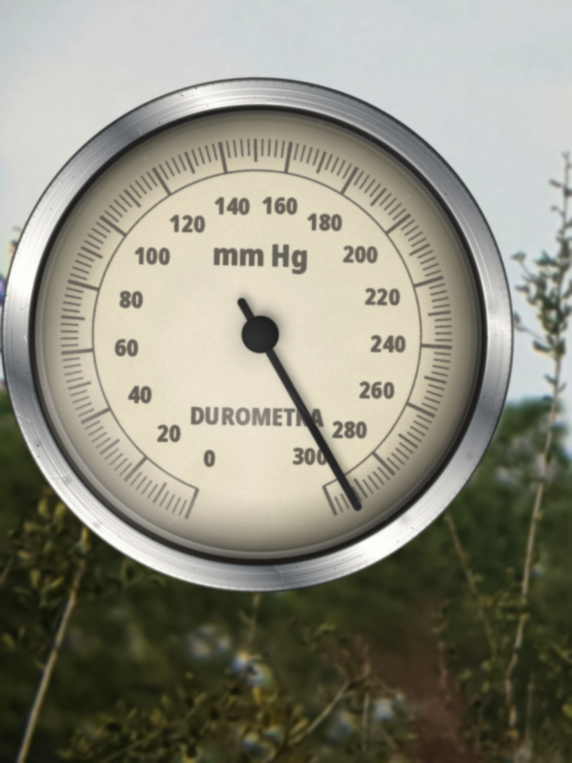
294mmHg
